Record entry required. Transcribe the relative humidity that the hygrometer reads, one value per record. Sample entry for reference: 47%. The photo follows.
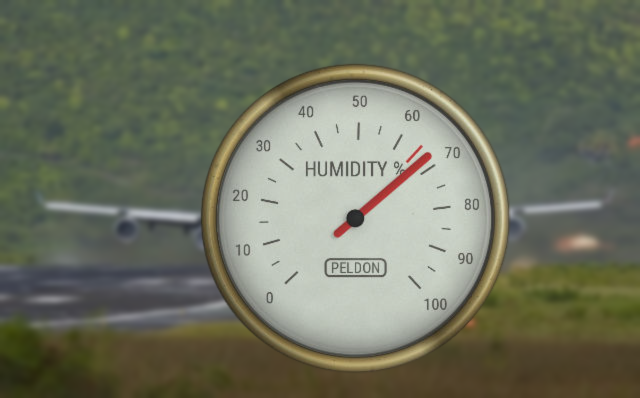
67.5%
